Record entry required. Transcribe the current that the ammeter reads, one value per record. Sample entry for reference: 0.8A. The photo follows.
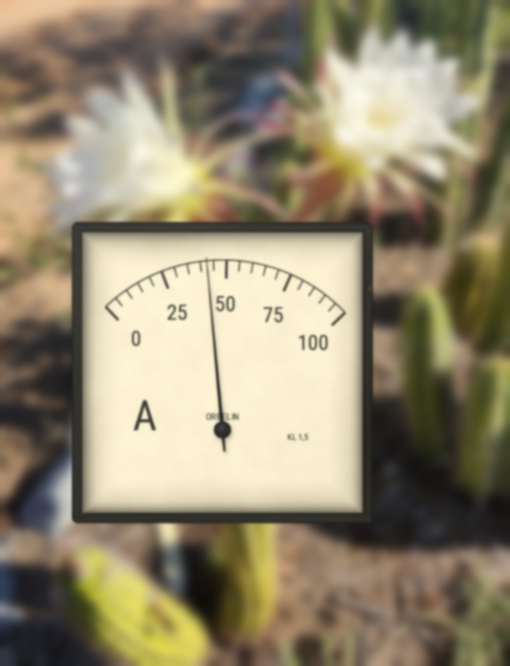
42.5A
